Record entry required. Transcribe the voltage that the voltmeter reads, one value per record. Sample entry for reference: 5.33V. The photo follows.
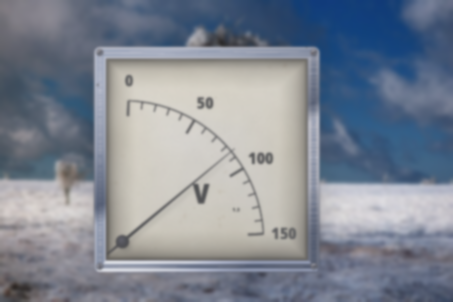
85V
